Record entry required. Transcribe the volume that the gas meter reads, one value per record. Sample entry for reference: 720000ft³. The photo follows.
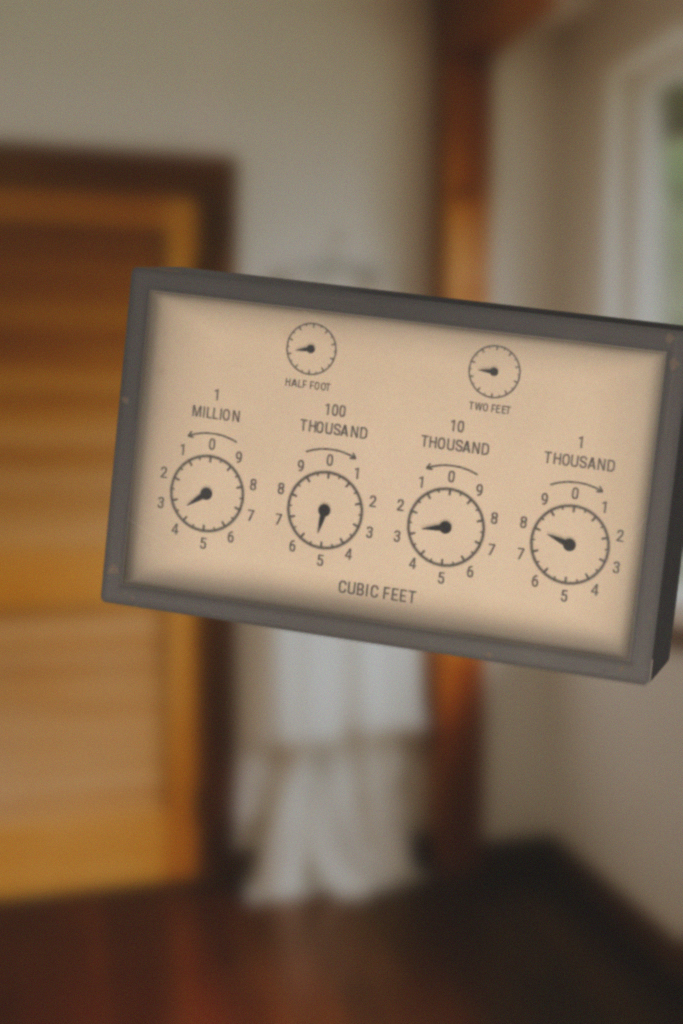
352800ft³
